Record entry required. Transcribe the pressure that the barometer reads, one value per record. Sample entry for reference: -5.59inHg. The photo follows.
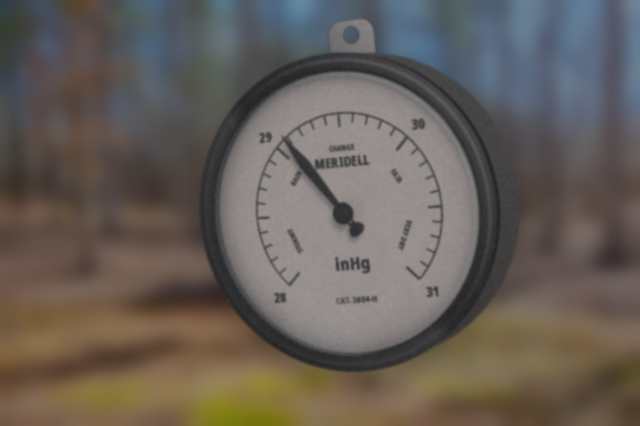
29.1inHg
